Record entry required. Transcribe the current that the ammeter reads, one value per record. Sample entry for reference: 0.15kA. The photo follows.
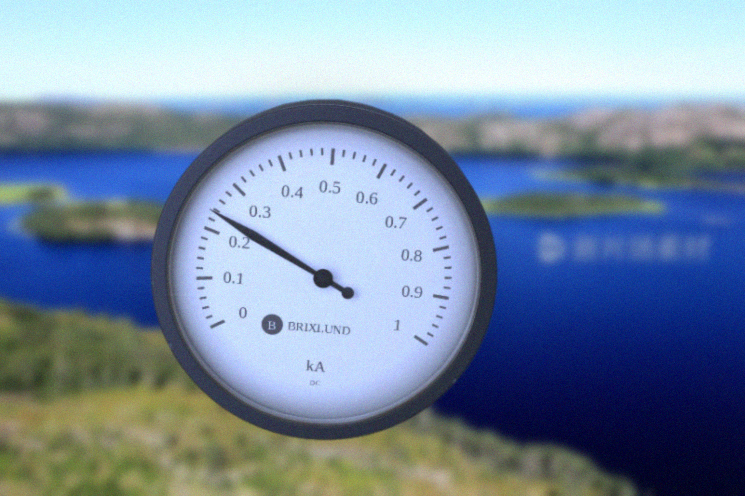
0.24kA
